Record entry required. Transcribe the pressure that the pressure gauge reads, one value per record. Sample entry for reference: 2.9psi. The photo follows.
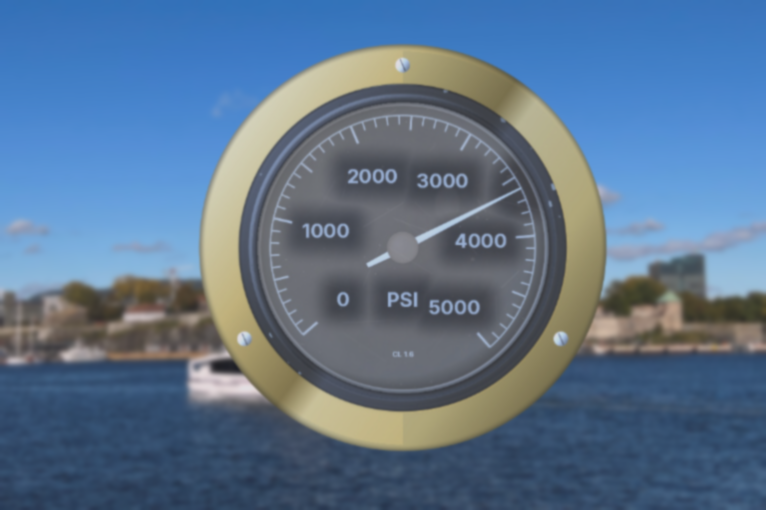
3600psi
